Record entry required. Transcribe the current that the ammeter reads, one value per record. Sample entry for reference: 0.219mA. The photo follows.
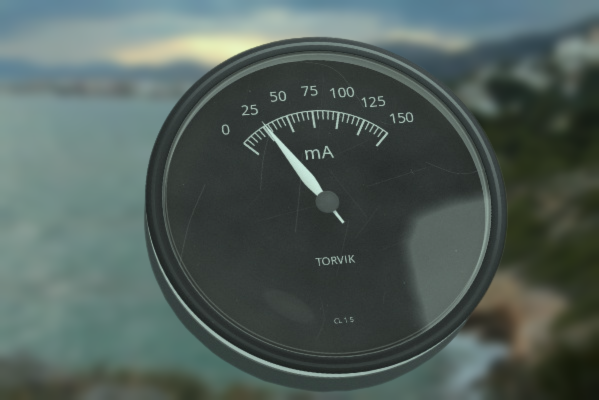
25mA
